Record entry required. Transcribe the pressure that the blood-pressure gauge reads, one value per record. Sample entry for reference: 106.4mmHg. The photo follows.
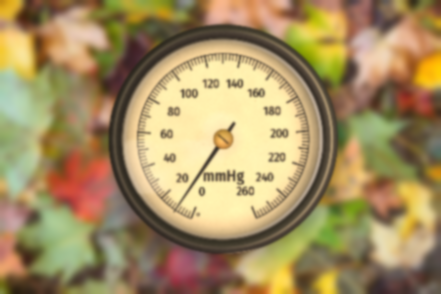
10mmHg
